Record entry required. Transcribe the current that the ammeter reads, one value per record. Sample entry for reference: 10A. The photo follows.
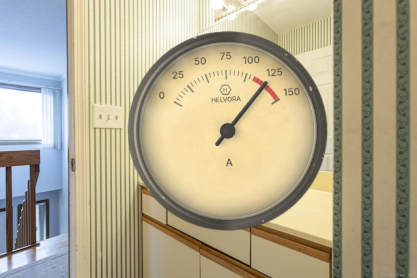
125A
